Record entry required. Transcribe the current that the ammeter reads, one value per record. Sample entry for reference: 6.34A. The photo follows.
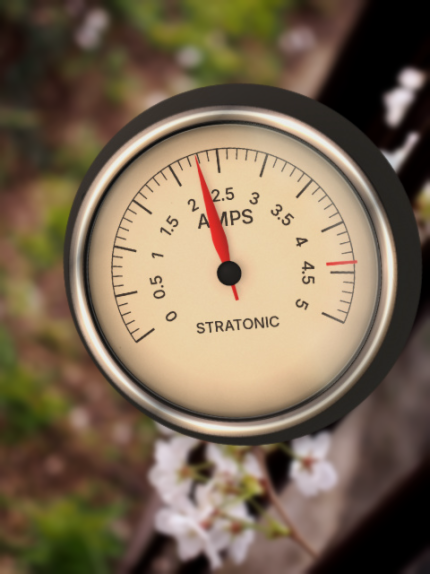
2.3A
